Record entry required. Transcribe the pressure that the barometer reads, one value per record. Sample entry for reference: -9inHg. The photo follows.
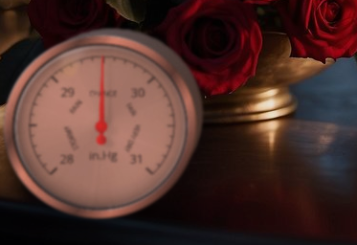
29.5inHg
